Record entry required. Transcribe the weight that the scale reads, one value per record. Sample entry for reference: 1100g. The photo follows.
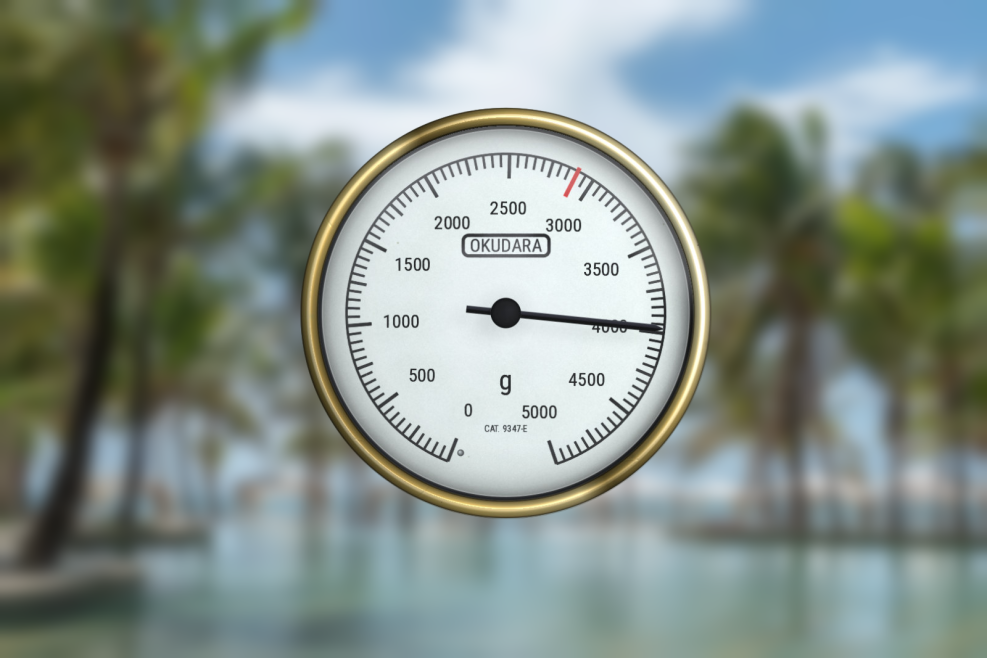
3975g
